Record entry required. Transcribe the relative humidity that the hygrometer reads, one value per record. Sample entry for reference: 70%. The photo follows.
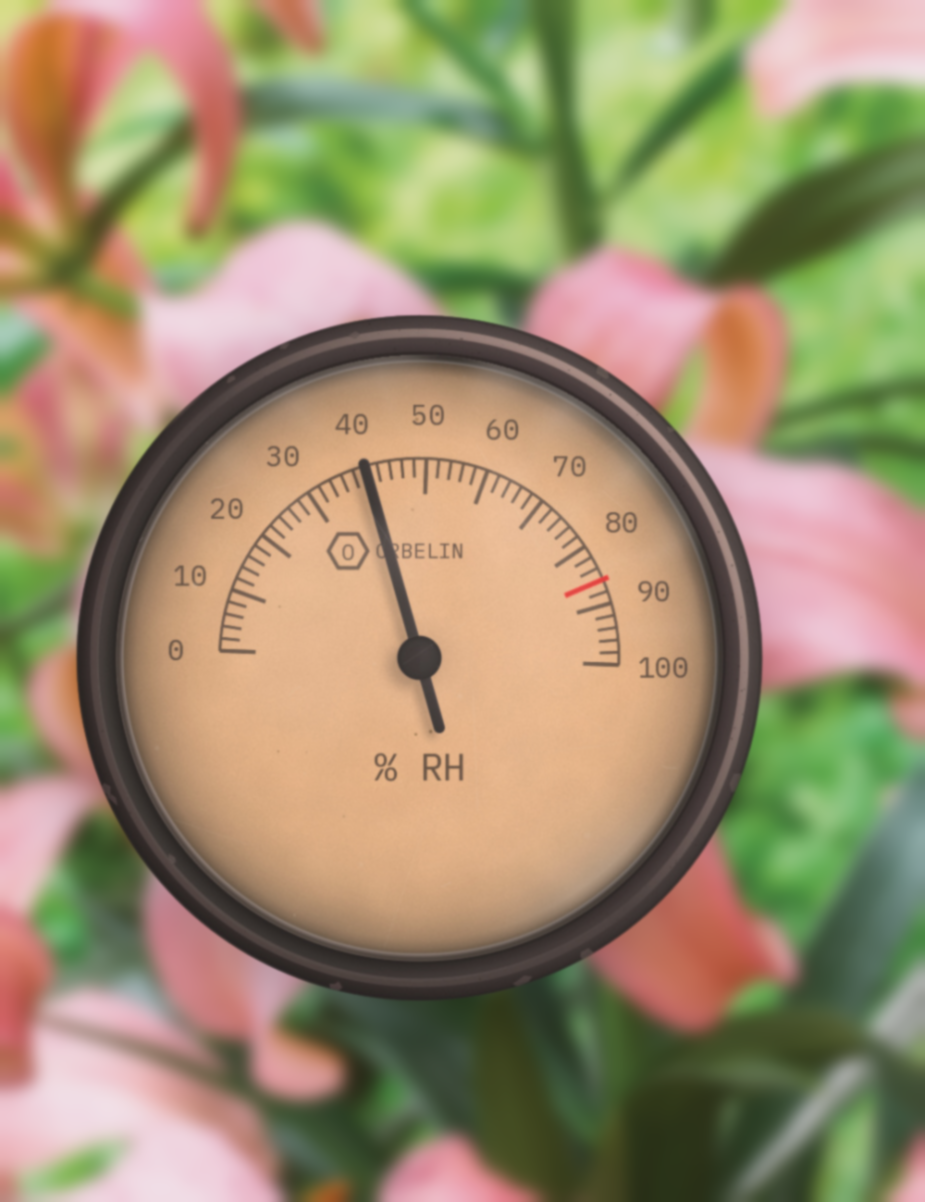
40%
